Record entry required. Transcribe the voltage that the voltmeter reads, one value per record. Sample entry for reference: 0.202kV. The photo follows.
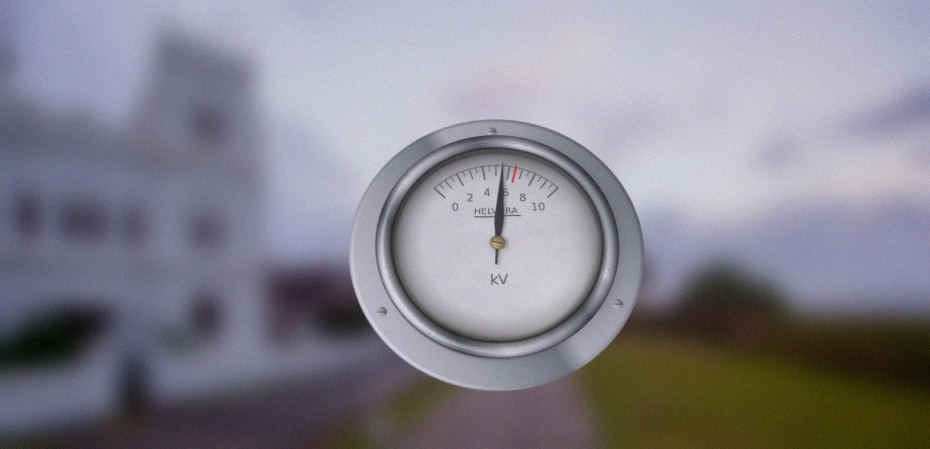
5.5kV
